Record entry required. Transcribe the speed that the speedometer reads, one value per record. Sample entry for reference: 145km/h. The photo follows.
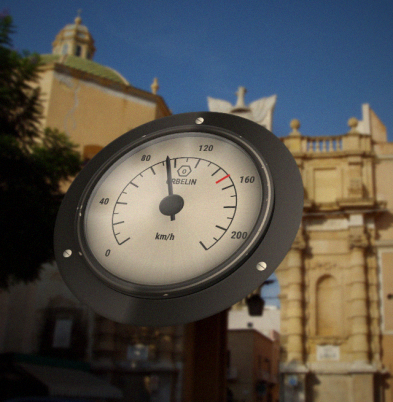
95km/h
